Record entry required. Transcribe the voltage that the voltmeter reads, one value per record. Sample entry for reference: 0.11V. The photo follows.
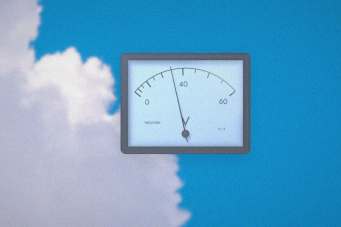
35V
